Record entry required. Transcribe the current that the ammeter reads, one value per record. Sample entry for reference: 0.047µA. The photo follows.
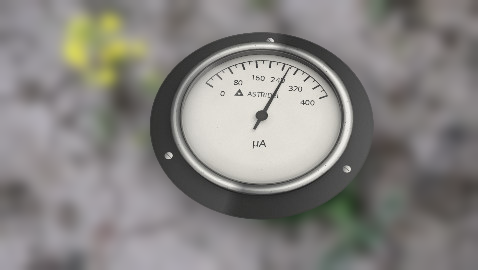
260µA
